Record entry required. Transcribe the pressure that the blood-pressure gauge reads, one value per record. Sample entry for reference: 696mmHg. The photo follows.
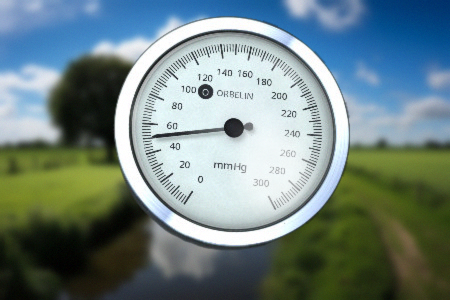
50mmHg
